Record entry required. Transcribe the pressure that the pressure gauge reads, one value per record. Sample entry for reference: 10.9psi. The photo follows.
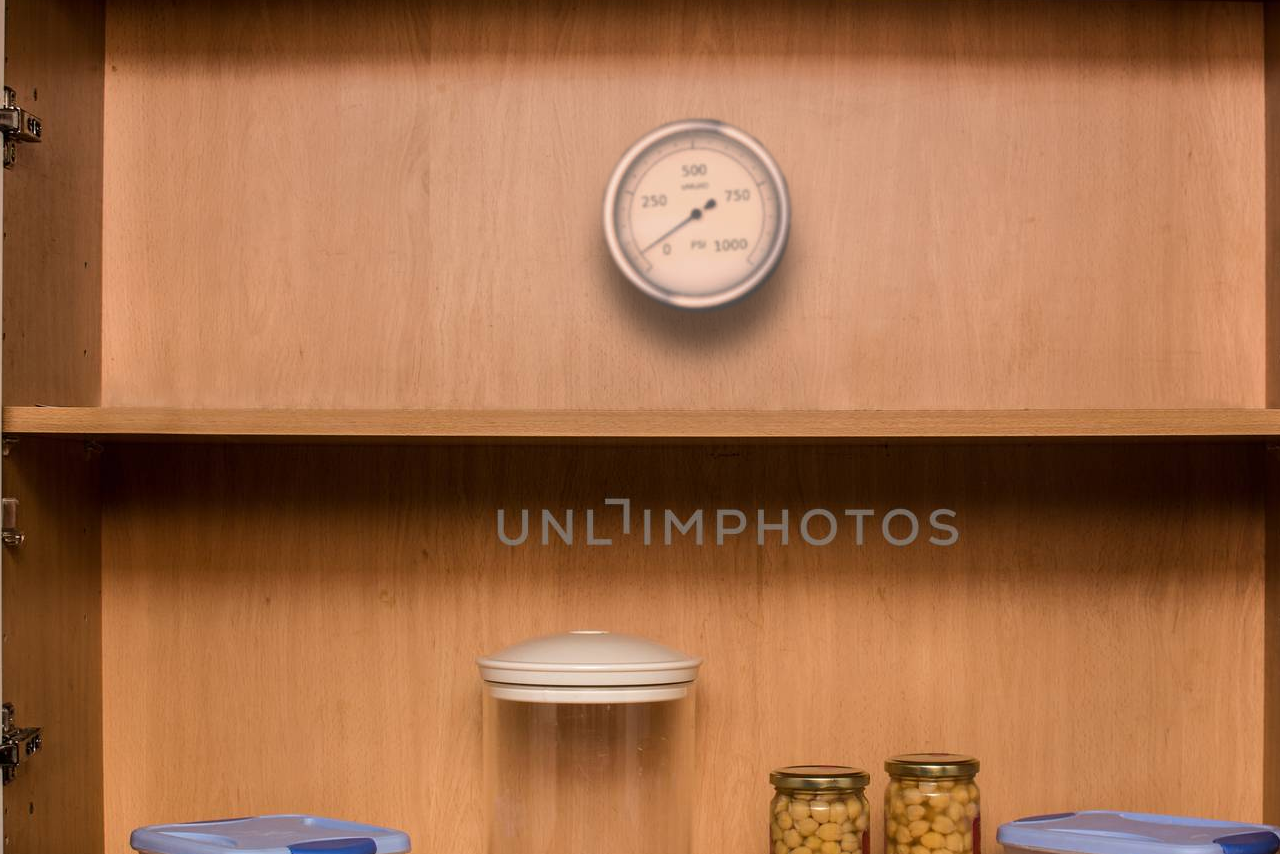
50psi
